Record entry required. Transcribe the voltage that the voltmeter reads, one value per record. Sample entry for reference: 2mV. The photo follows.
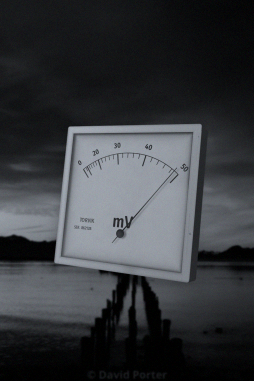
49mV
